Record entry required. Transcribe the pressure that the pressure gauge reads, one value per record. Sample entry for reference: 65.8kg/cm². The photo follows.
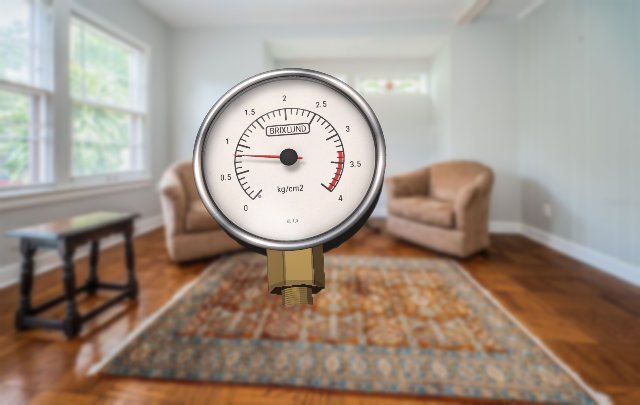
0.8kg/cm²
